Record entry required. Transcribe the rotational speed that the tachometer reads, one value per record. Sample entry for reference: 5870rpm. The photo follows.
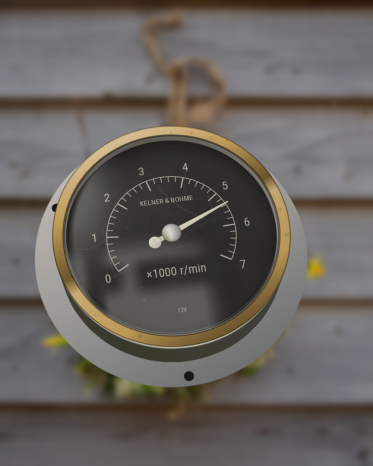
5400rpm
